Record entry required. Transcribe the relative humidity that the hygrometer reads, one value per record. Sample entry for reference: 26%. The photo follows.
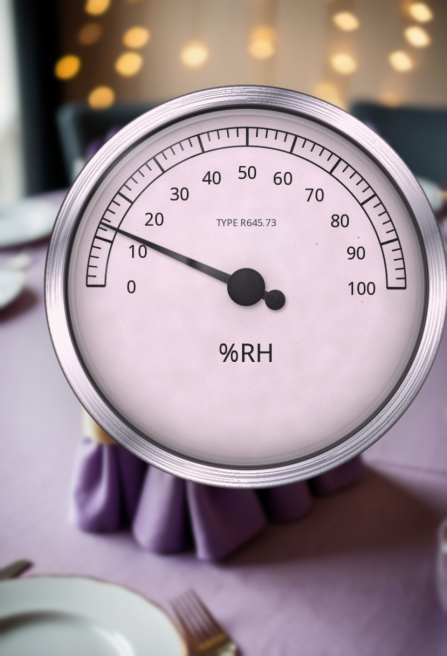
13%
